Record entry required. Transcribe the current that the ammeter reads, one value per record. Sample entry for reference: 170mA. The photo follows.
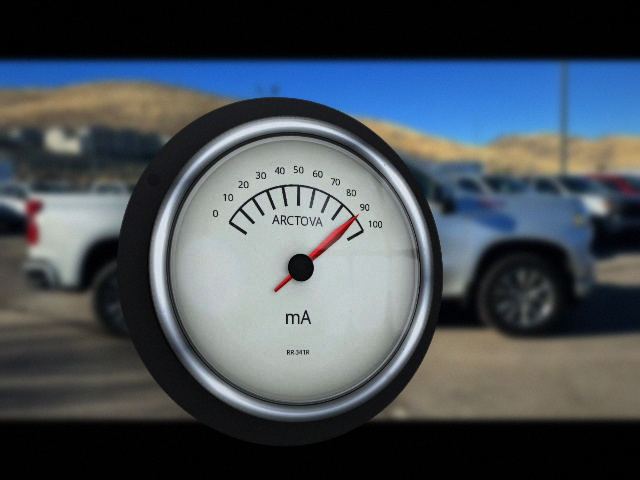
90mA
